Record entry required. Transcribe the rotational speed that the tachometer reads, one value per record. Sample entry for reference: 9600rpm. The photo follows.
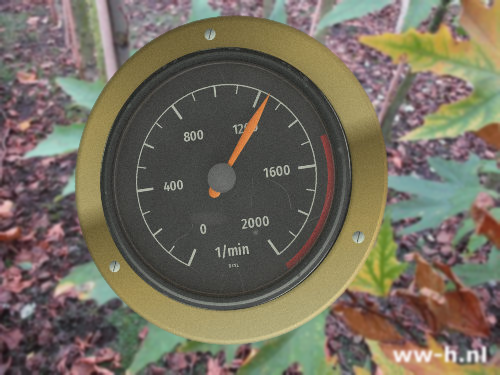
1250rpm
